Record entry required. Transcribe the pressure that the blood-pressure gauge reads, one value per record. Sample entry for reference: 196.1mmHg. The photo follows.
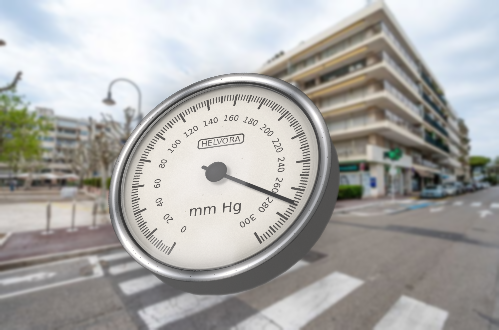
270mmHg
